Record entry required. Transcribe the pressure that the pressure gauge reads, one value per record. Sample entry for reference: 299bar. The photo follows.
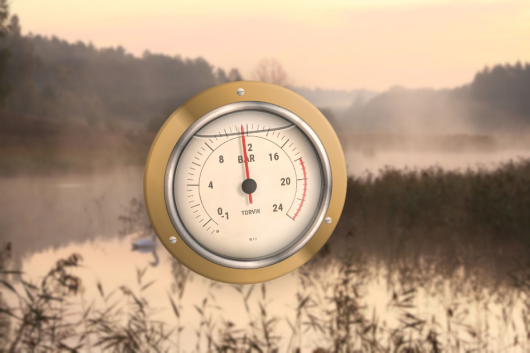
11.5bar
